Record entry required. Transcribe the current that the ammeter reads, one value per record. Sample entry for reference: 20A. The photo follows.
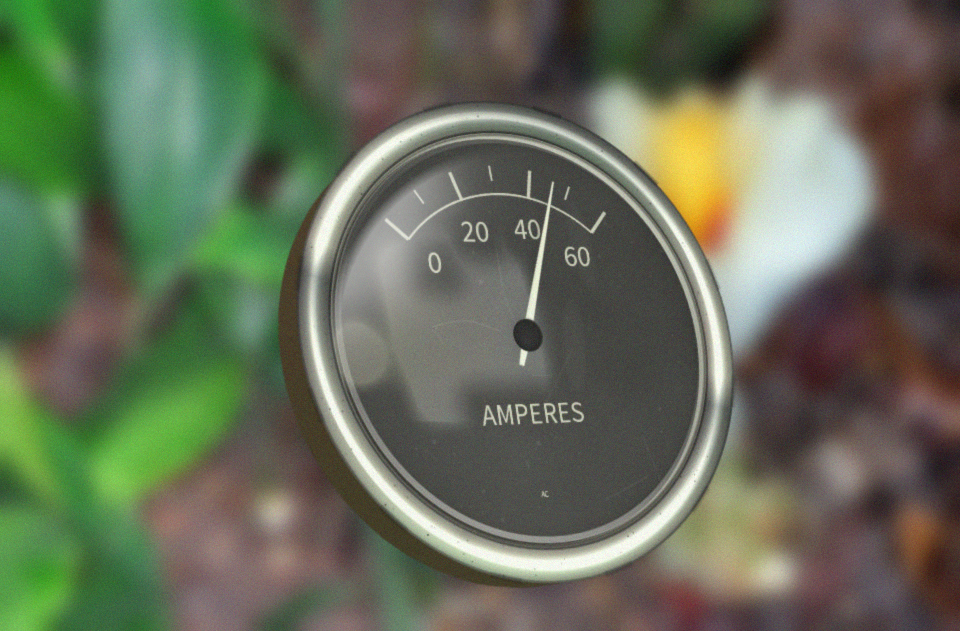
45A
